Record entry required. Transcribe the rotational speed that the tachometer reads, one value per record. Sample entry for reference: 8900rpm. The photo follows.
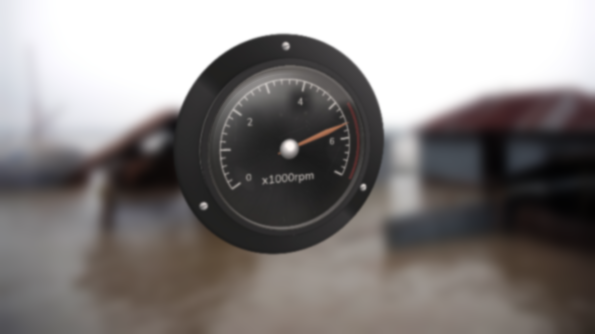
5600rpm
